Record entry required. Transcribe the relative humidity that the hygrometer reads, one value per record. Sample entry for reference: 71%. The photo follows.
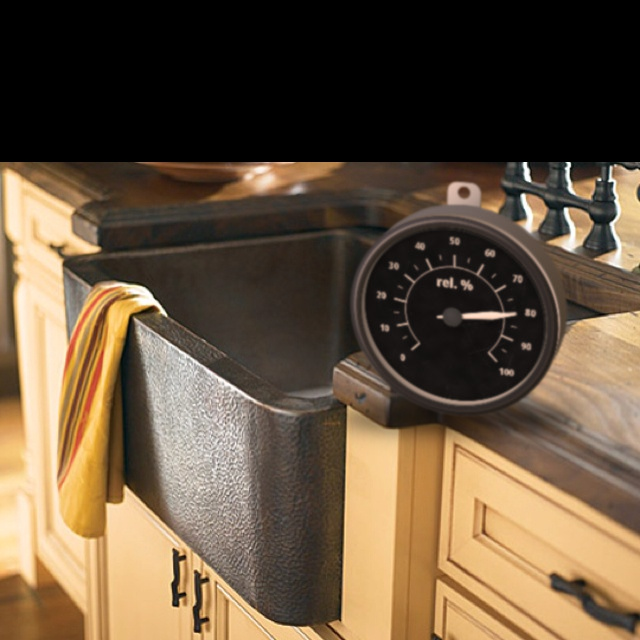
80%
